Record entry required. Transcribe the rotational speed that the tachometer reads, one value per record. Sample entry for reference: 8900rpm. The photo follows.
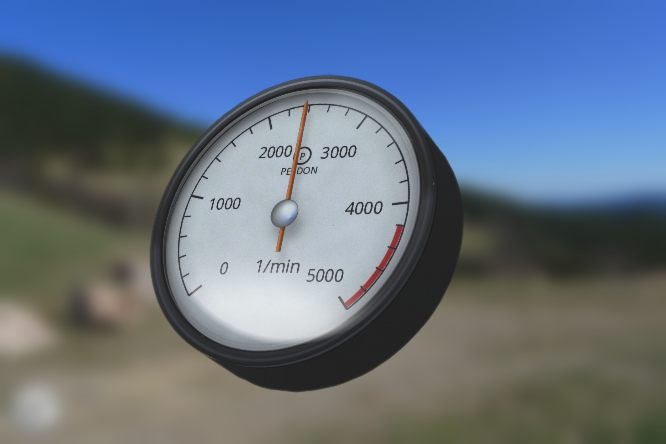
2400rpm
